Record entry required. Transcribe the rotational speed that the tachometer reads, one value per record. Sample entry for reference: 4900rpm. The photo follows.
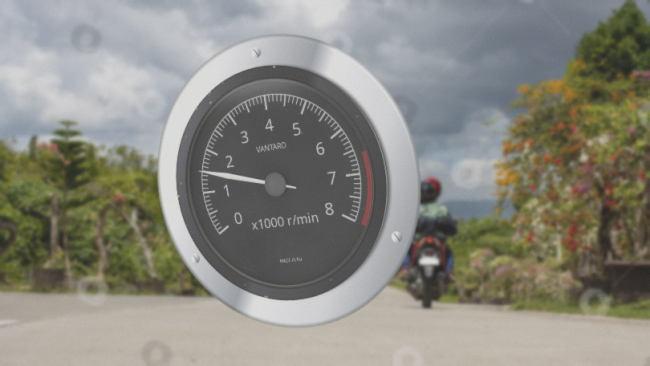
1500rpm
